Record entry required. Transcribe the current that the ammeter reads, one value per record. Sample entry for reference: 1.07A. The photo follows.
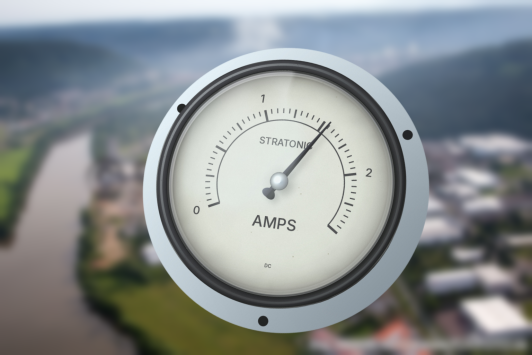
1.55A
